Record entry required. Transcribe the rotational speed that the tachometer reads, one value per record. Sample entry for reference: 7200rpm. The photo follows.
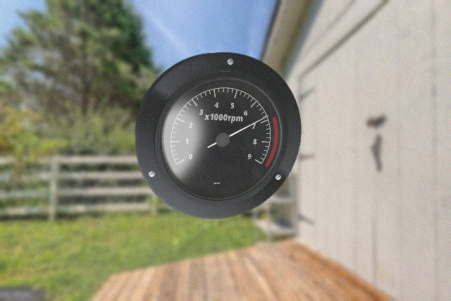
6800rpm
